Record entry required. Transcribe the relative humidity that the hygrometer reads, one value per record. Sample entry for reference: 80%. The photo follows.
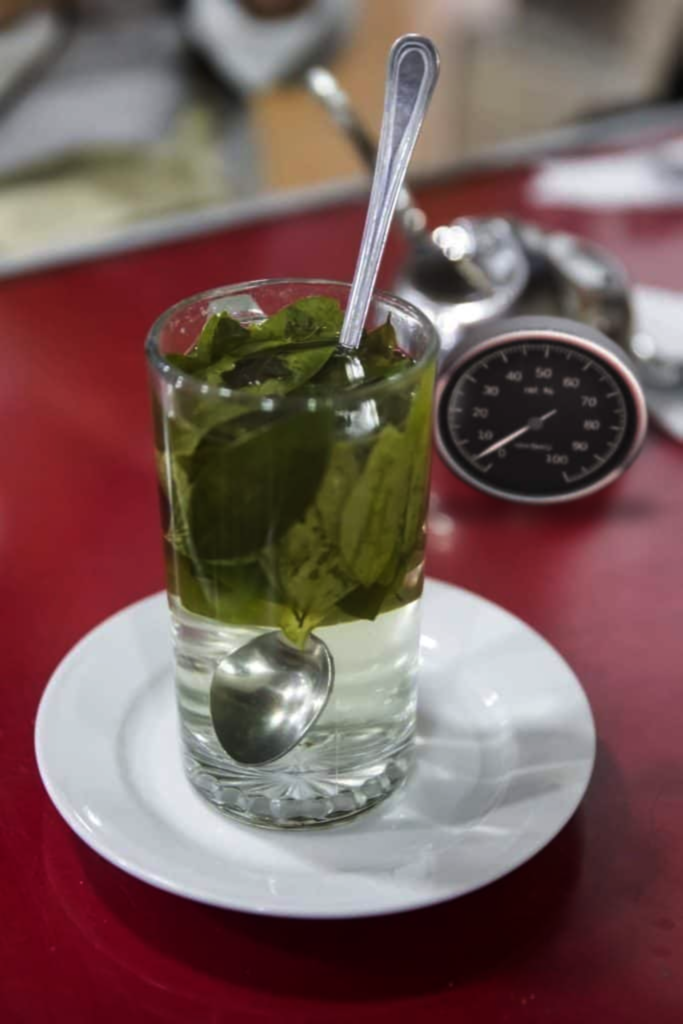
5%
